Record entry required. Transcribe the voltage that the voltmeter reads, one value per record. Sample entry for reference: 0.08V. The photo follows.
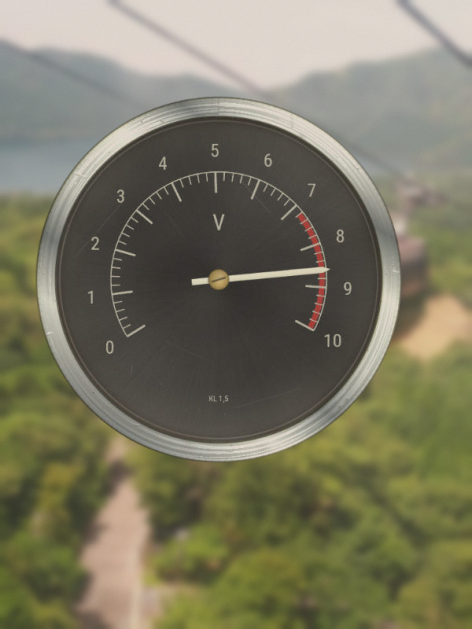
8.6V
